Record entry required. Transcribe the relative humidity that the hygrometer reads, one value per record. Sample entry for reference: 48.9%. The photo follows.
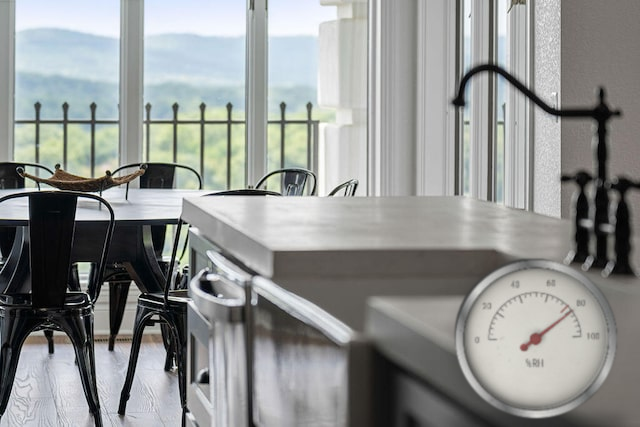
80%
